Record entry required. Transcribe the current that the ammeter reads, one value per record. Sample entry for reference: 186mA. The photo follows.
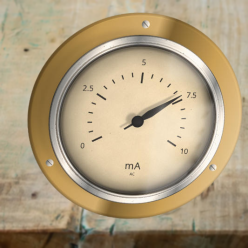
7.25mA
